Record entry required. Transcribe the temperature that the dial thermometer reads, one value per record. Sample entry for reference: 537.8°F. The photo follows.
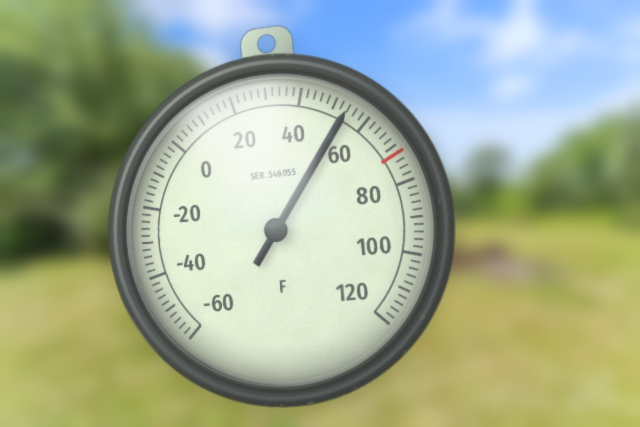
54°F
